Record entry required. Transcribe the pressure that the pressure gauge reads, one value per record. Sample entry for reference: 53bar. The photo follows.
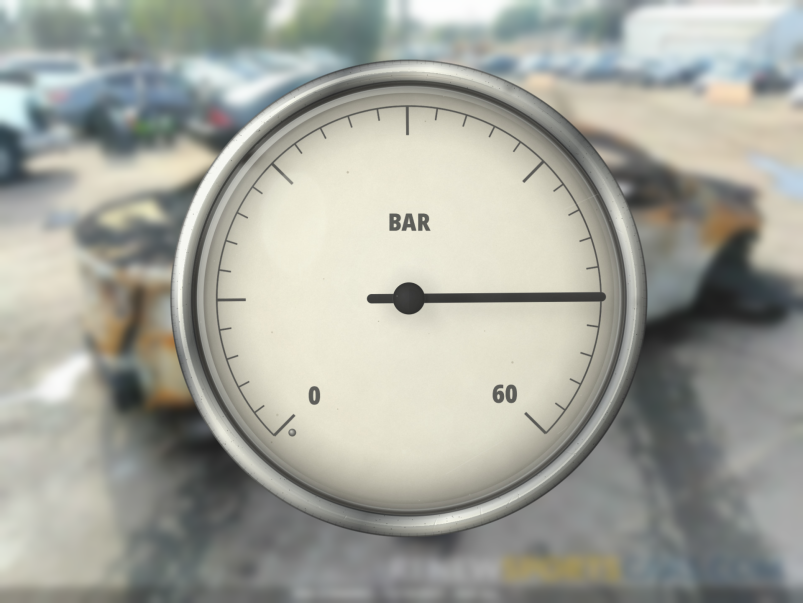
50bar
